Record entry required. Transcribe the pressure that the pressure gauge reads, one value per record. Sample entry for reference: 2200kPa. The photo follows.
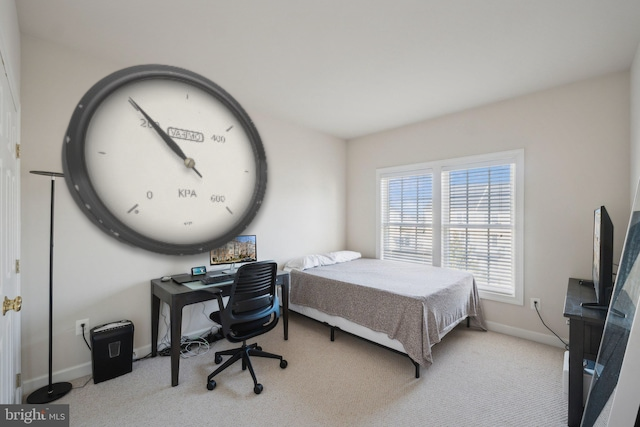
200kPa
